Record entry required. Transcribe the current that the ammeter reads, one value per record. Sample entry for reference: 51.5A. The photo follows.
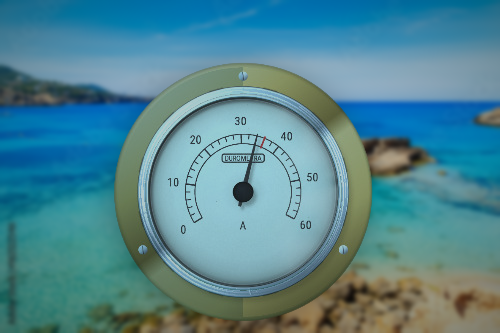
34A
